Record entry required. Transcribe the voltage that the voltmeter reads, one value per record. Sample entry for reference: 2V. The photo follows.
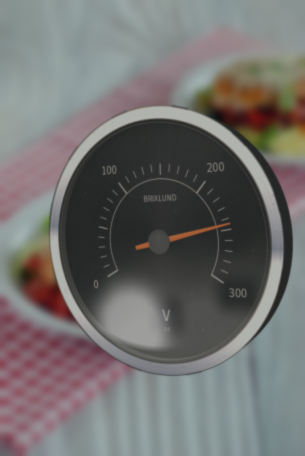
245V
